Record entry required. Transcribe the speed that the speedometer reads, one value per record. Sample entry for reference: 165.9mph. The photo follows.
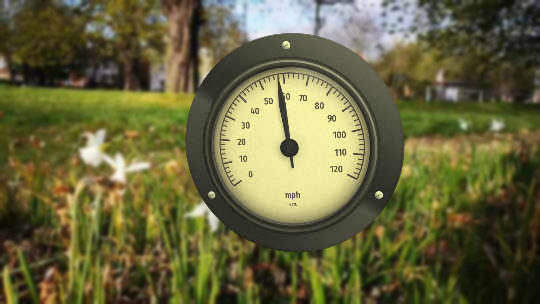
58mph
